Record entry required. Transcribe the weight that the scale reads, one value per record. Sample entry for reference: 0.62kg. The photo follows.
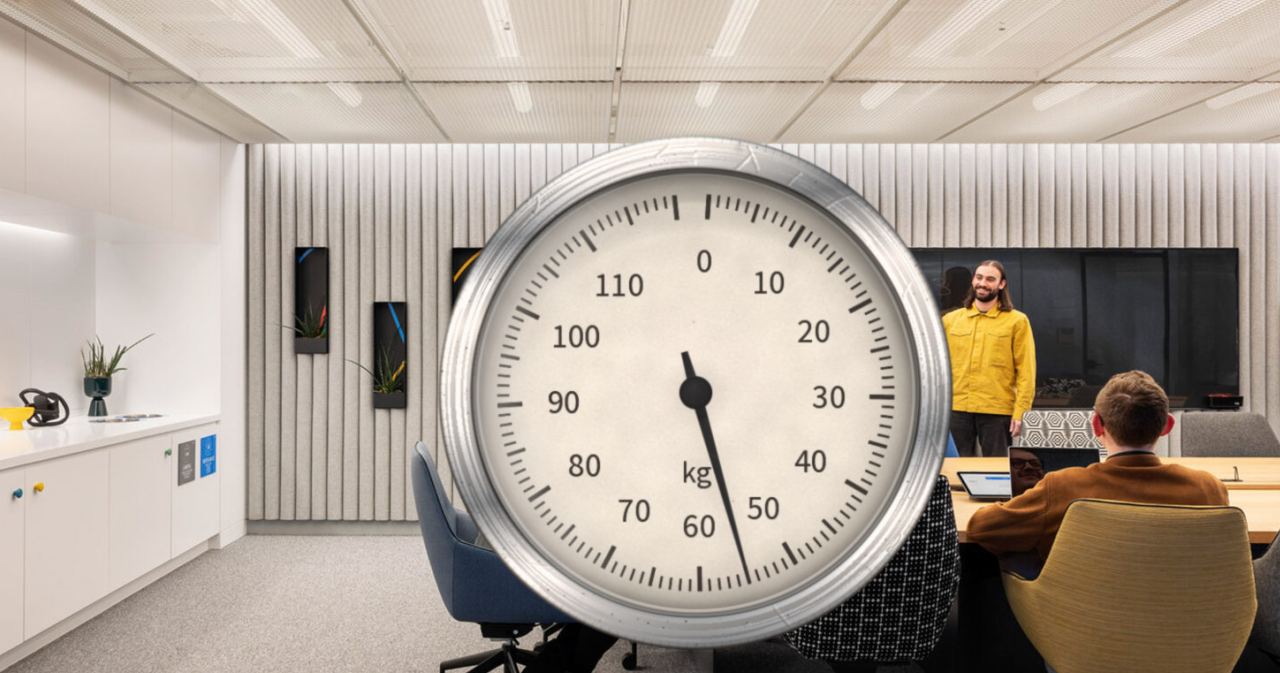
55kg
